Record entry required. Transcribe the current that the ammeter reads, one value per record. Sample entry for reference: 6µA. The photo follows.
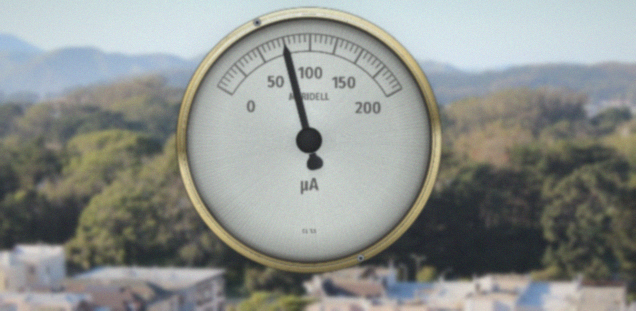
75µA
